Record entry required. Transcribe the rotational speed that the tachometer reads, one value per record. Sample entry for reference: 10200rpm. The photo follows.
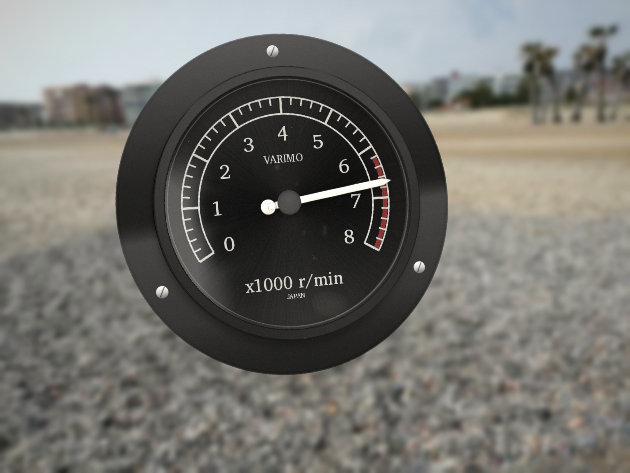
6700rpm
